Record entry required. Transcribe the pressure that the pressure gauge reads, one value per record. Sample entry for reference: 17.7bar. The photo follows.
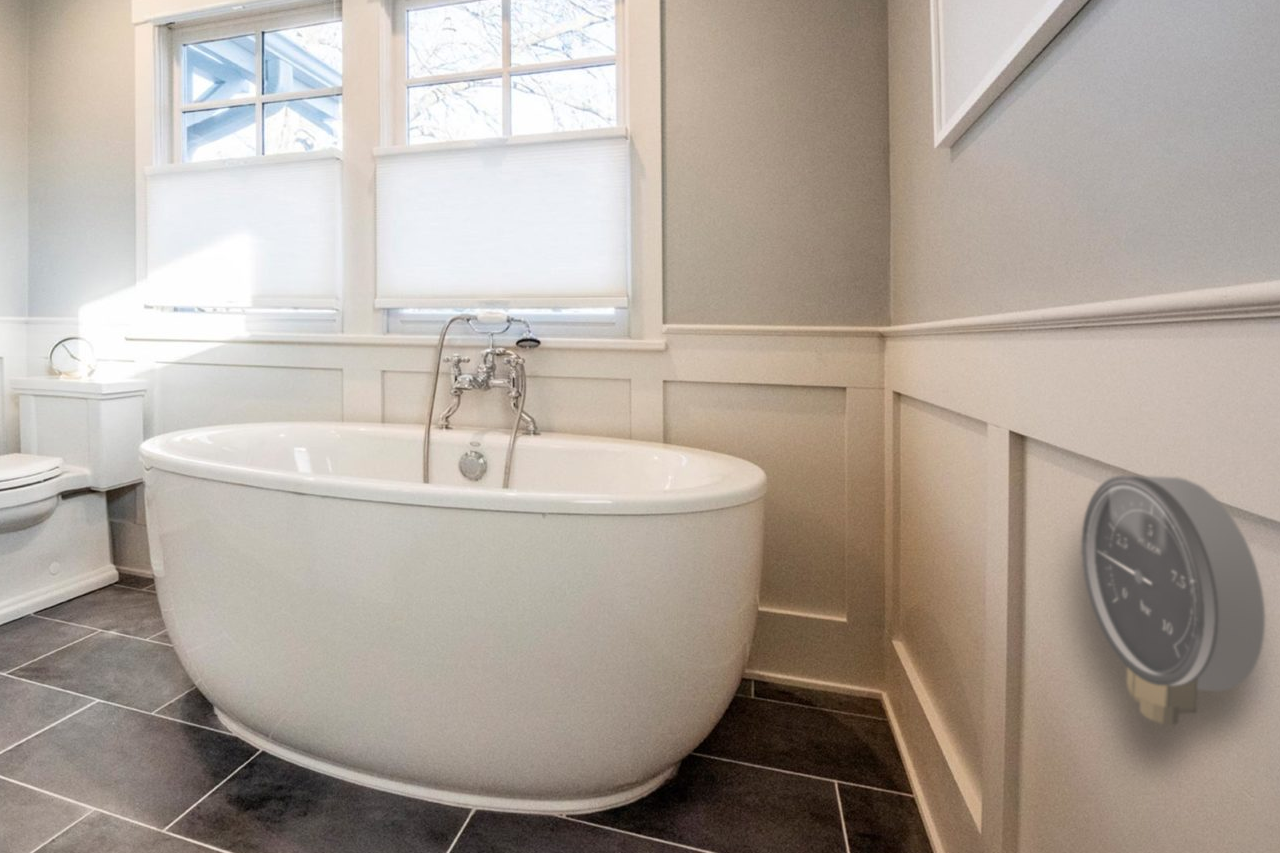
1.5bar
